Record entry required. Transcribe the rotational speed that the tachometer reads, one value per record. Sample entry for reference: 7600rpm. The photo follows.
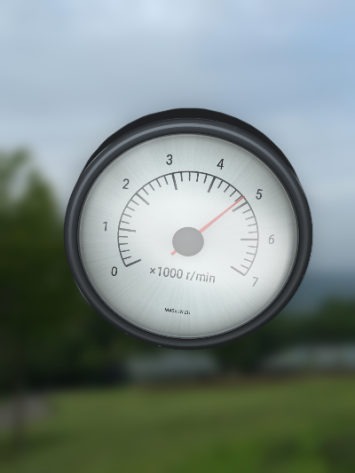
4800rpm
